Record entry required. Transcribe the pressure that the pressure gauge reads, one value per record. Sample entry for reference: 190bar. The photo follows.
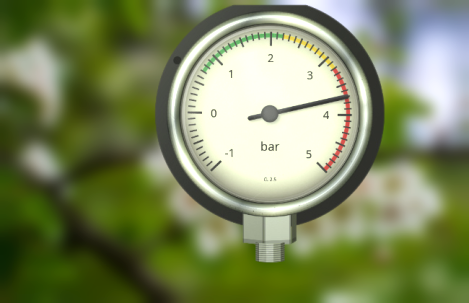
3.7bar
